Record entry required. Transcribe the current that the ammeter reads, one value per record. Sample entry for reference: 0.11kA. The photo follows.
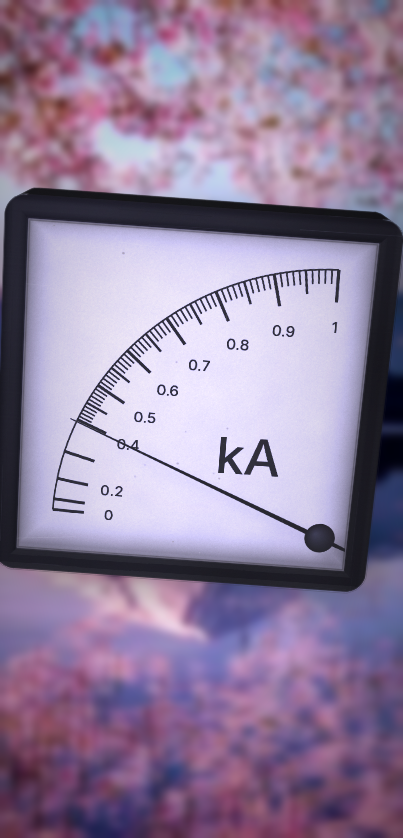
0.4kA
